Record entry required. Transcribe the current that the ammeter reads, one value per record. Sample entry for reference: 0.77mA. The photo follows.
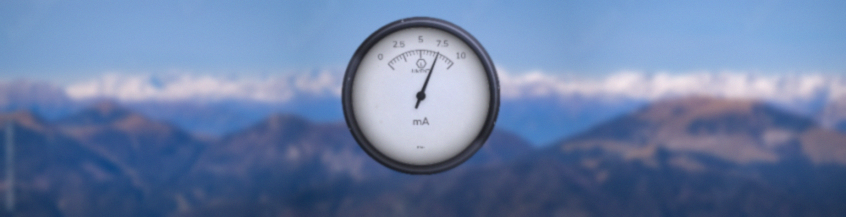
7.5mA
